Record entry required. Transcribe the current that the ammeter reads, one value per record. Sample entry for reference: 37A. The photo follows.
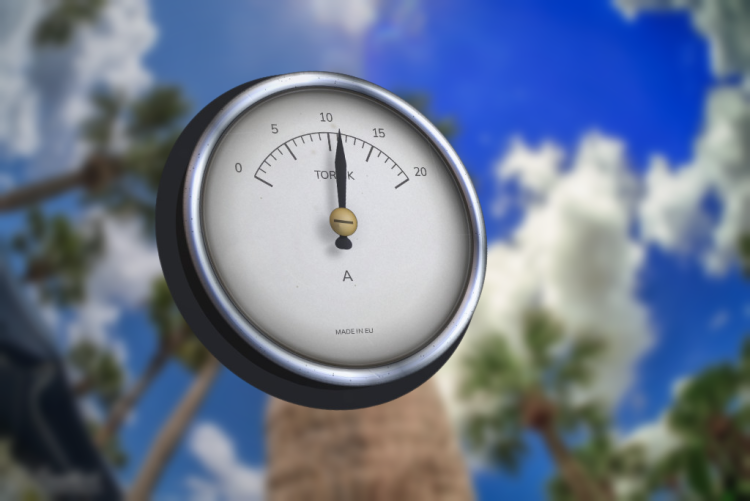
11A
